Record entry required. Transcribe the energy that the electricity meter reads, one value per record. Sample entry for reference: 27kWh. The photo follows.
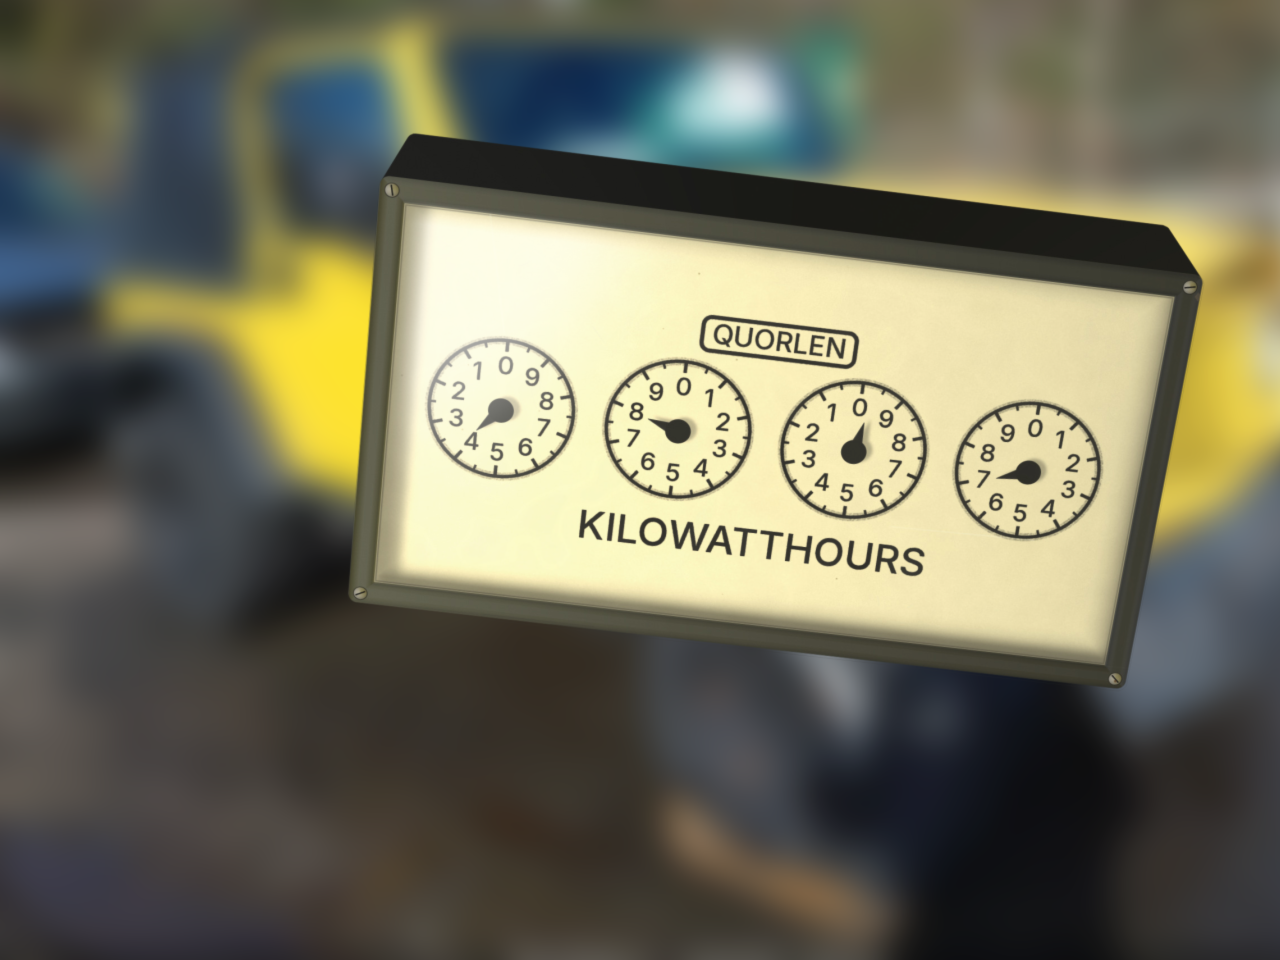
3797kWh
